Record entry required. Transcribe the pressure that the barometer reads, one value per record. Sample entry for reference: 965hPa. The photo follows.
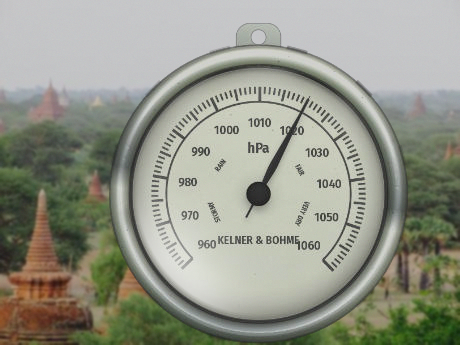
1020hPa
